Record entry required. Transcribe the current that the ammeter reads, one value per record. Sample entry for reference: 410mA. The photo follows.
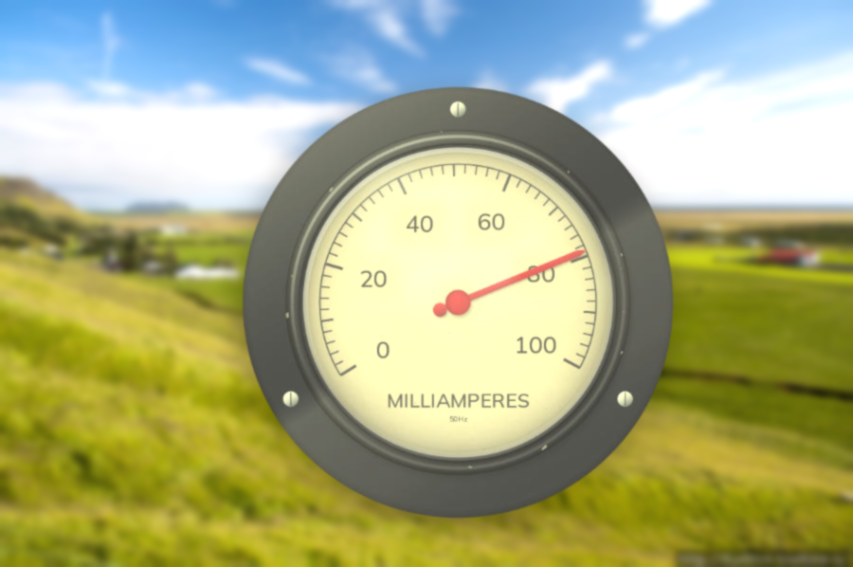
79mA
